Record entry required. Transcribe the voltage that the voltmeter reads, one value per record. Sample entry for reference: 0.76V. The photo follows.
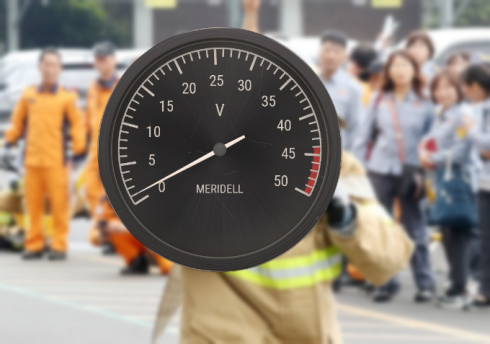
1V
